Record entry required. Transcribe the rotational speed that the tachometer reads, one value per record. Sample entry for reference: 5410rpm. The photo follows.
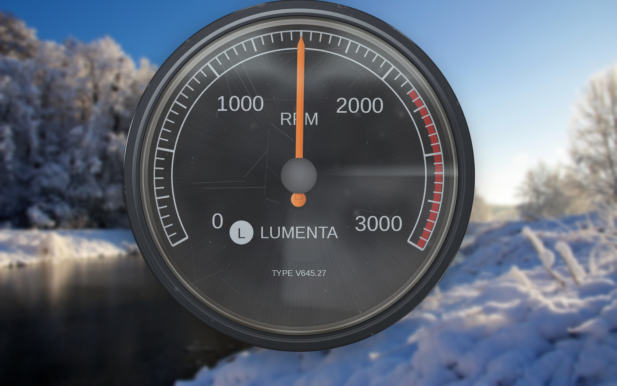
1500rpm
